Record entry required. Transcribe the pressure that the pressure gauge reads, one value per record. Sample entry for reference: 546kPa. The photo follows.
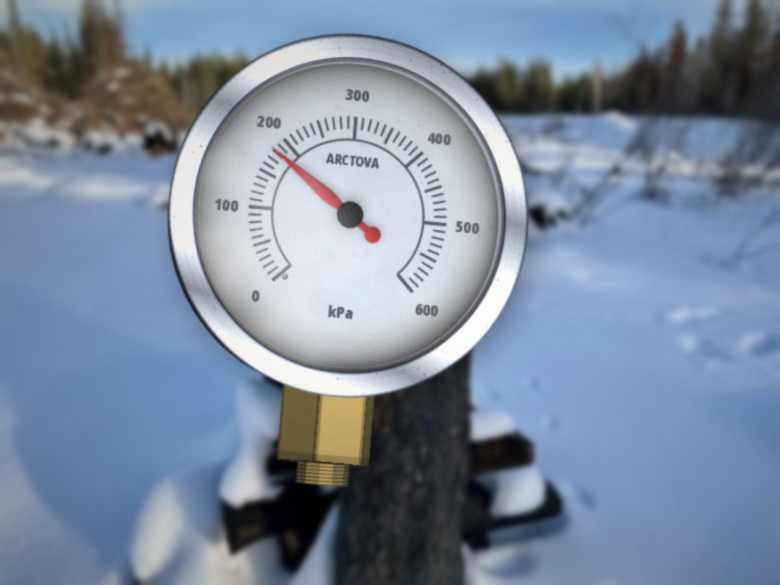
180kPa
